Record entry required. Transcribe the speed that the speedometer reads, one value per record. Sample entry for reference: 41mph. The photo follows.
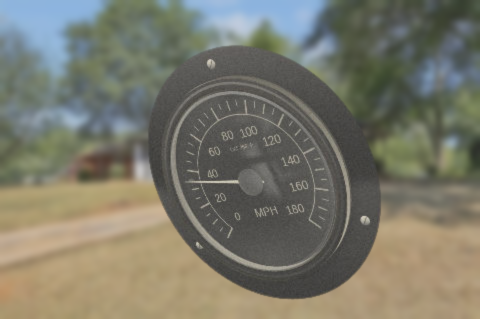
35mph
